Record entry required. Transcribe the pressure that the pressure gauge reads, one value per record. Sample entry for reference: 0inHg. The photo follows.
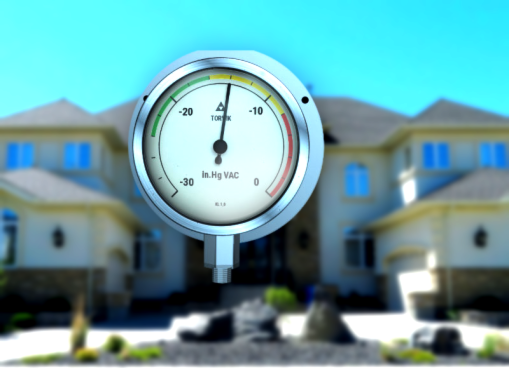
-14inHg
